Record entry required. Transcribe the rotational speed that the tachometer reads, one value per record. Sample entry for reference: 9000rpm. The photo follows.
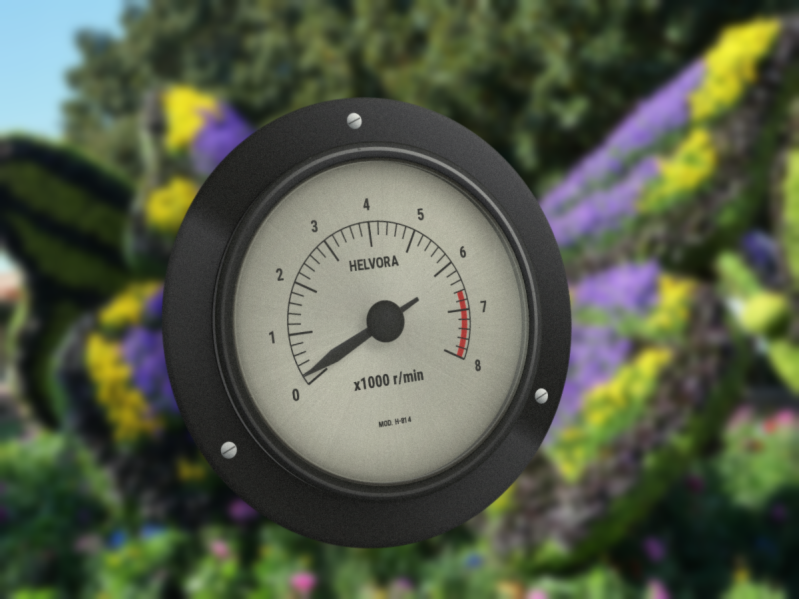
200rpm
